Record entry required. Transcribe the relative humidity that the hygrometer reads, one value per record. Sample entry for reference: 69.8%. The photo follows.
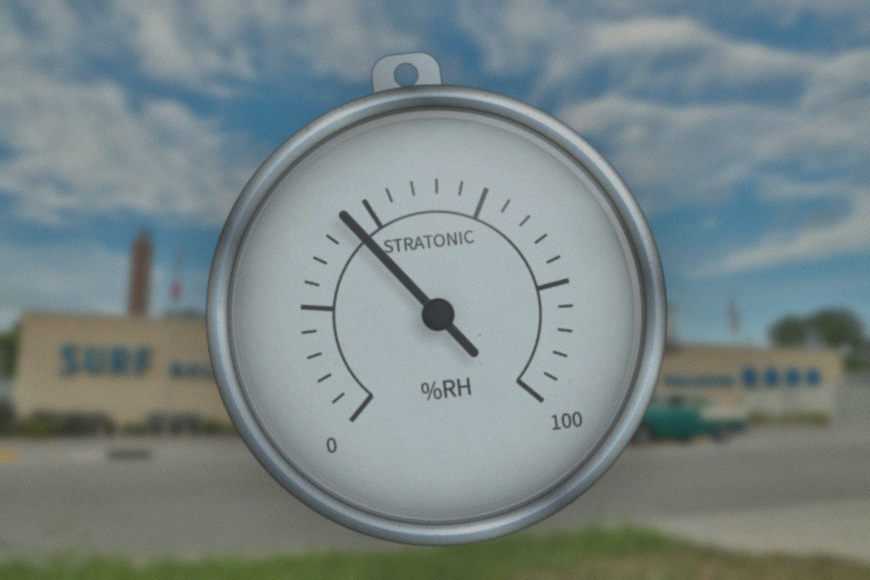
36%
